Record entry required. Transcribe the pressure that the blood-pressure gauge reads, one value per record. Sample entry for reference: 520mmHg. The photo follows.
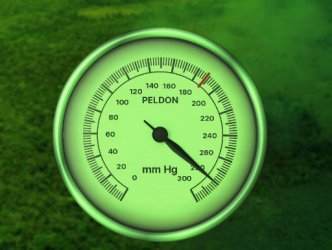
280mmHg
